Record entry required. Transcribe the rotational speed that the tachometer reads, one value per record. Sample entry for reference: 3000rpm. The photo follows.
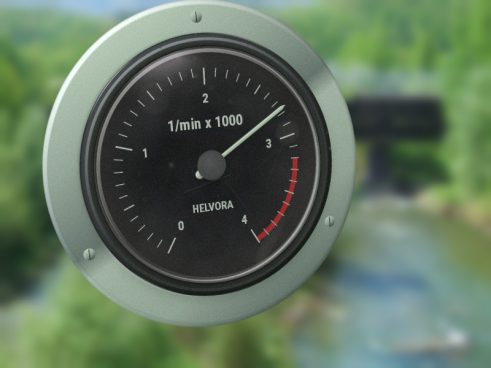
2750rpm
